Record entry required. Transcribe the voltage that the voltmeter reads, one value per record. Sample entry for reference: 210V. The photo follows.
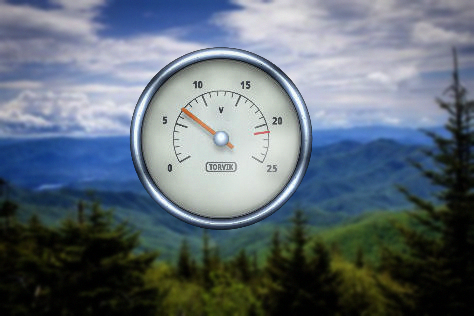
7V
